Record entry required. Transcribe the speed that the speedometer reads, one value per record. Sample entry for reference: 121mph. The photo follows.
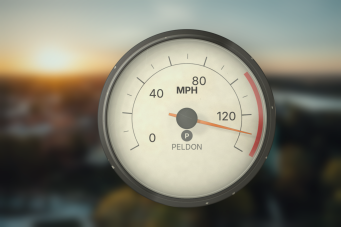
130mph
